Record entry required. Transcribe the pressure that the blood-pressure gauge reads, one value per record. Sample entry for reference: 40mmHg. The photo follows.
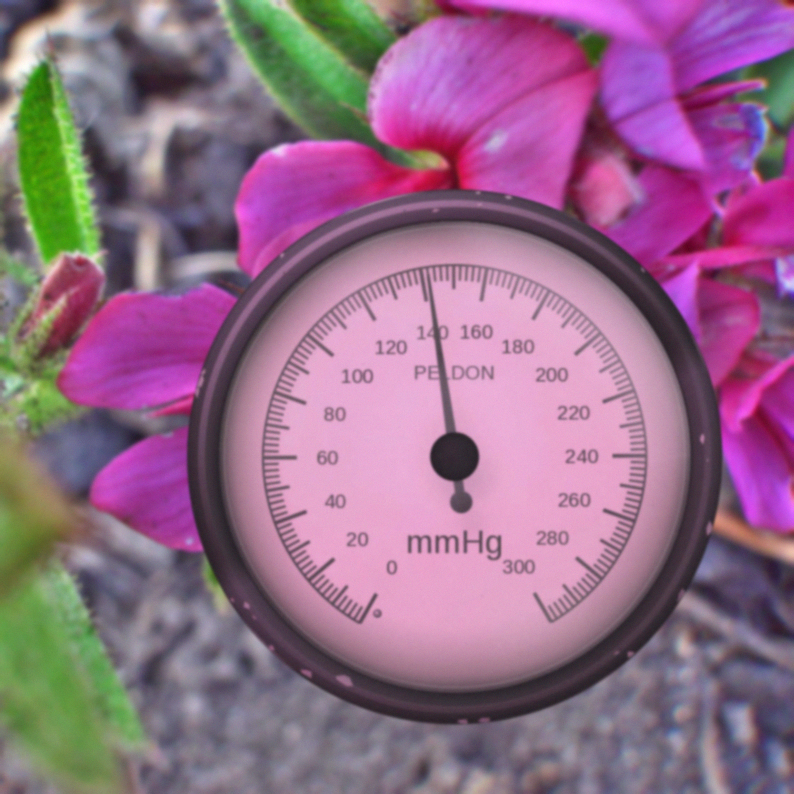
142mmHg
